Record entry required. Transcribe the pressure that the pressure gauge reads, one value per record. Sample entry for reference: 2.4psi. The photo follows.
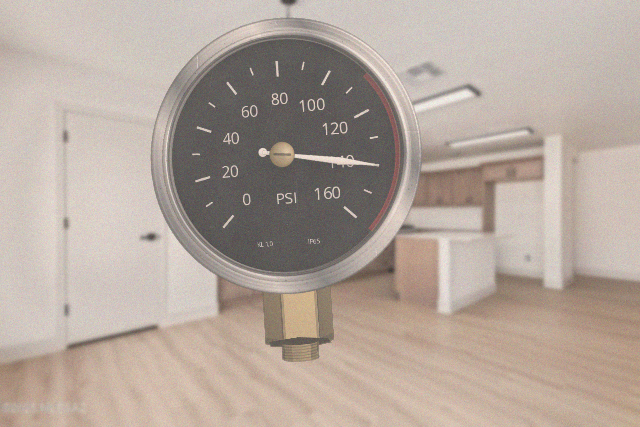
140psi
